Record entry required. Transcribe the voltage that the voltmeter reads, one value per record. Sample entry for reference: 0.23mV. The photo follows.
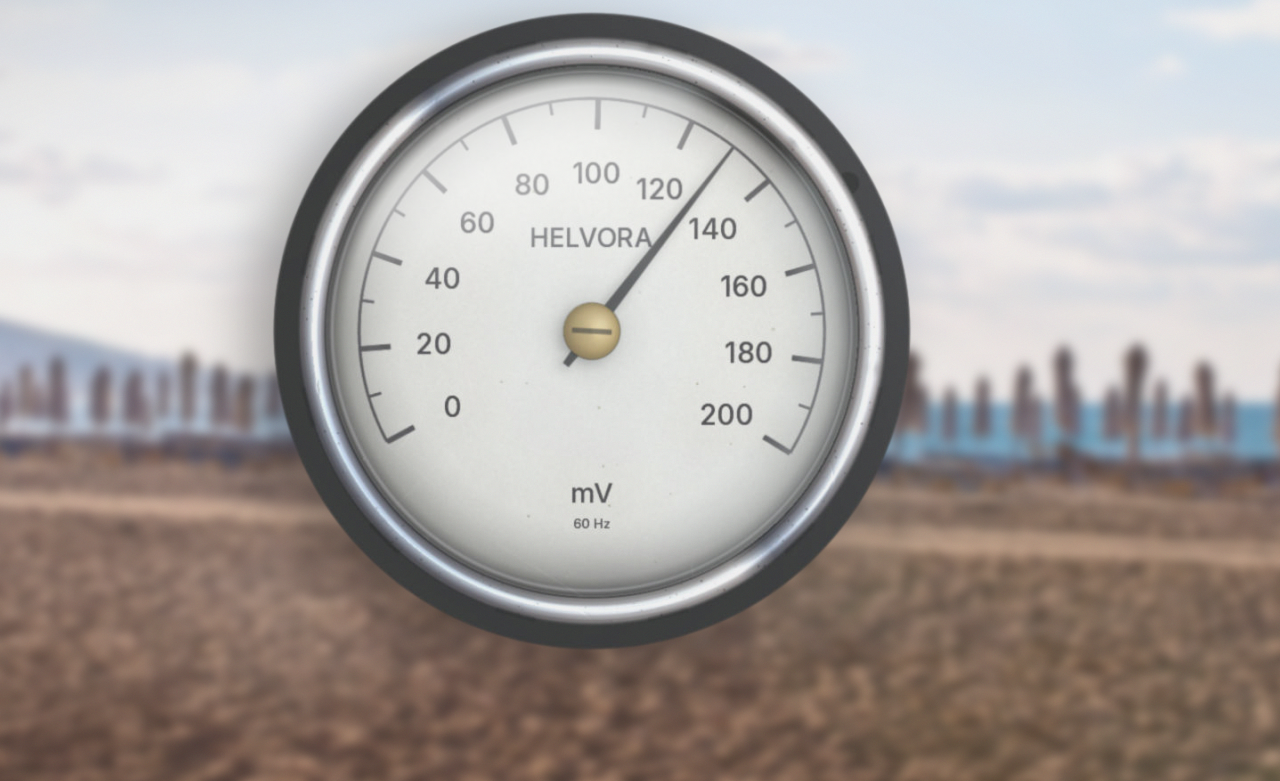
130mV
